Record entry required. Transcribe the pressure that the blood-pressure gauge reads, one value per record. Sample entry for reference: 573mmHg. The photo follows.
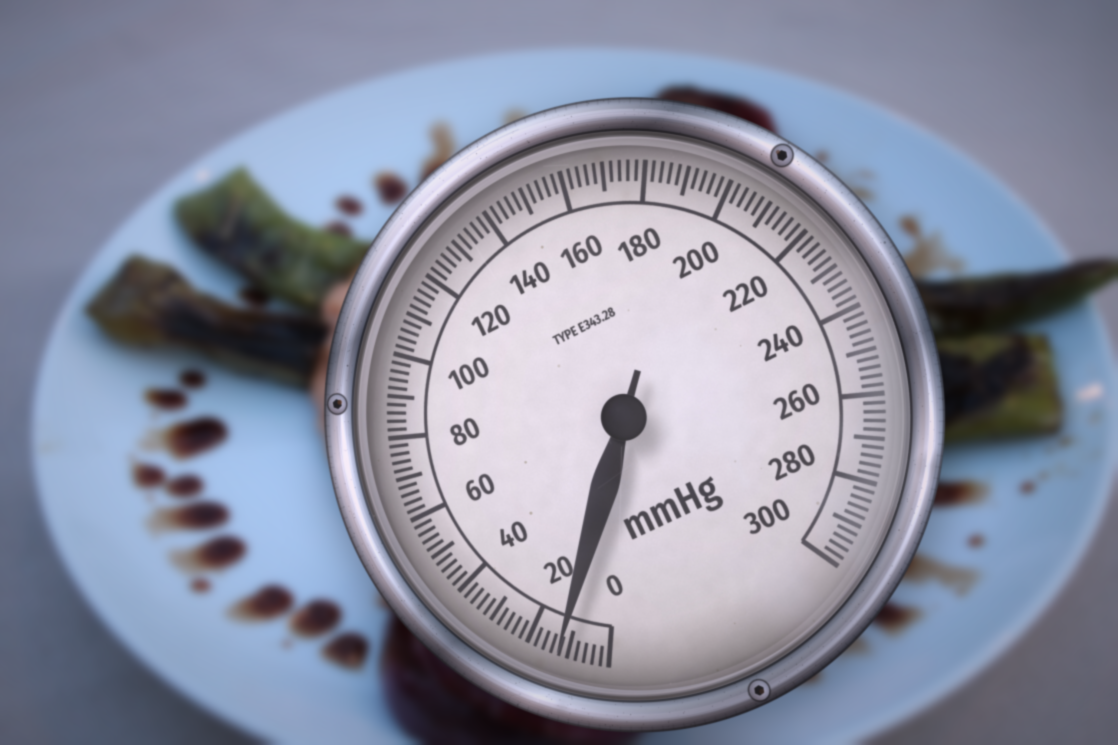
12mmHg
